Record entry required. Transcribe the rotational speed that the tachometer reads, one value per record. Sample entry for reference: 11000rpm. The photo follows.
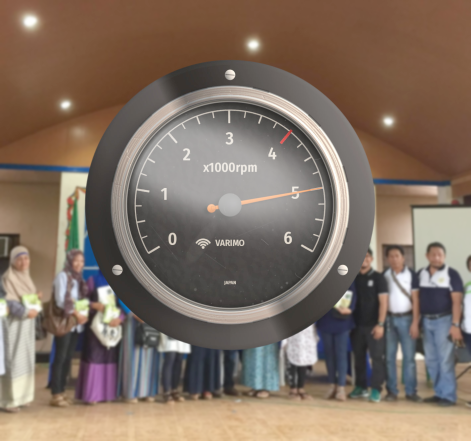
5000rpm
